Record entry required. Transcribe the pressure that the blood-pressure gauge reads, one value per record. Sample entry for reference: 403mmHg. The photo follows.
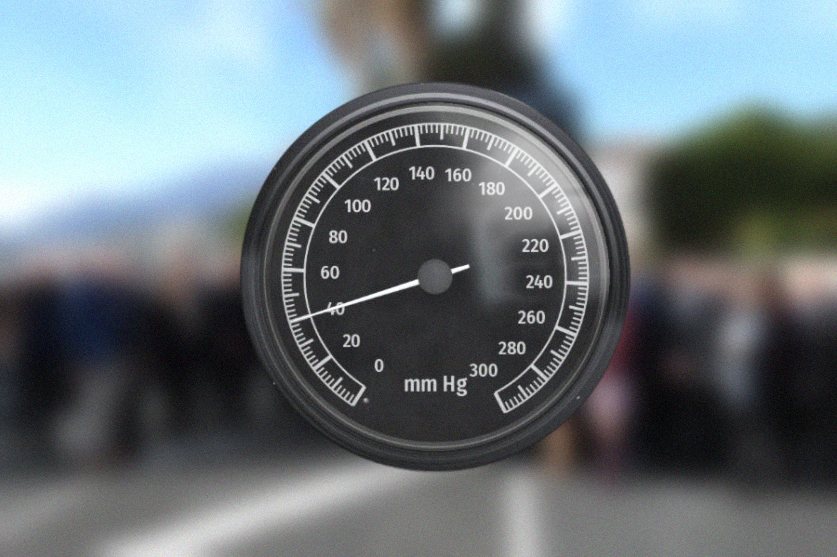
40mmHg
